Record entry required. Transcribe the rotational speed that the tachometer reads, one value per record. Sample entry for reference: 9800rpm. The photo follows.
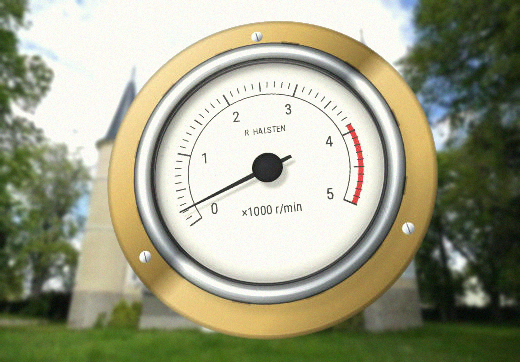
200rpm
